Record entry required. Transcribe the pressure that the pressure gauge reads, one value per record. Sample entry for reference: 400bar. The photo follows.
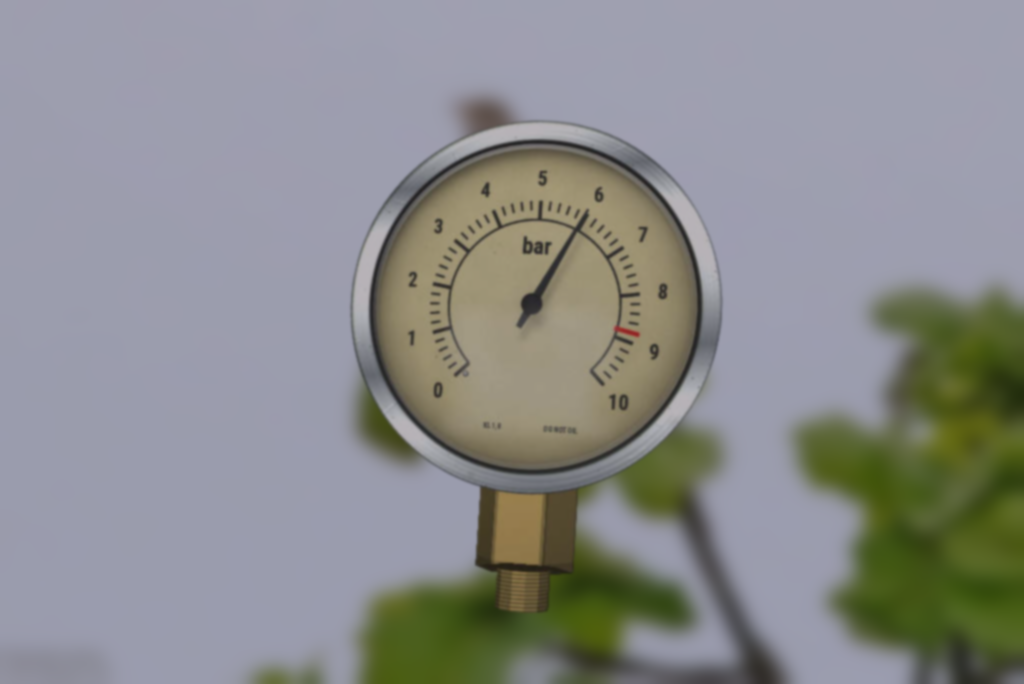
6bar
